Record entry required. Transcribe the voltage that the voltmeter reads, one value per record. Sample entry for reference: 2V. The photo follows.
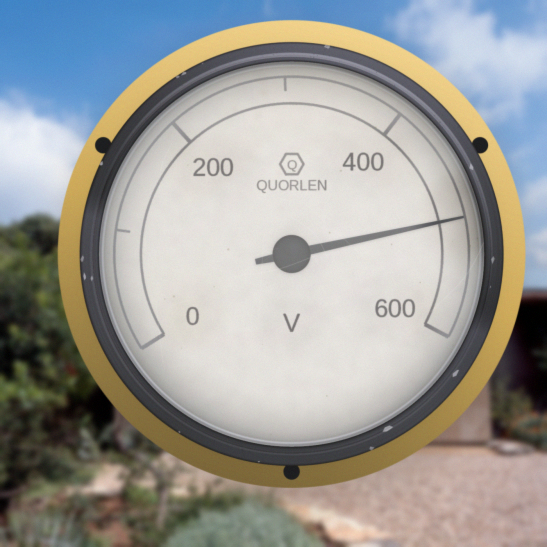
500V
